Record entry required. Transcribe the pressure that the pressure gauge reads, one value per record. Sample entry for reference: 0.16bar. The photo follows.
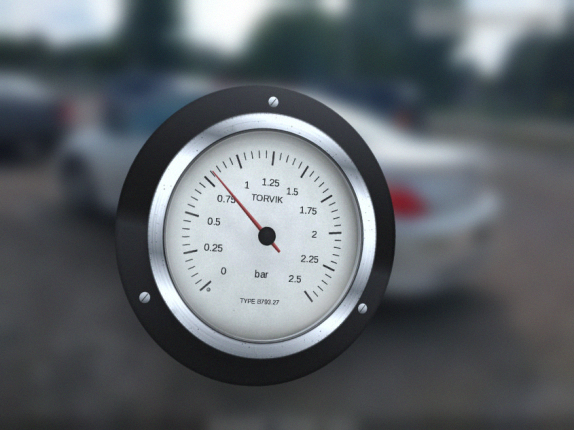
0.8bar
